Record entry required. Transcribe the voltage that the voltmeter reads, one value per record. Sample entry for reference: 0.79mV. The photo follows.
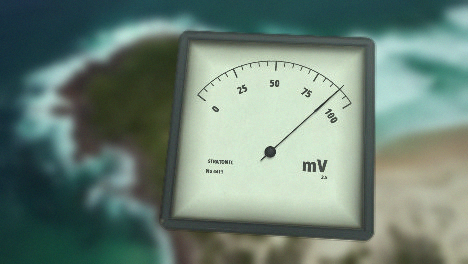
90mV
